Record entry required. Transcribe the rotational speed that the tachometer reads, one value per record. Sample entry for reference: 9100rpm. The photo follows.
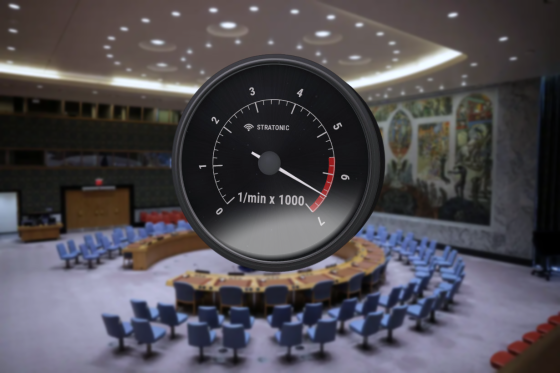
6500rpm
